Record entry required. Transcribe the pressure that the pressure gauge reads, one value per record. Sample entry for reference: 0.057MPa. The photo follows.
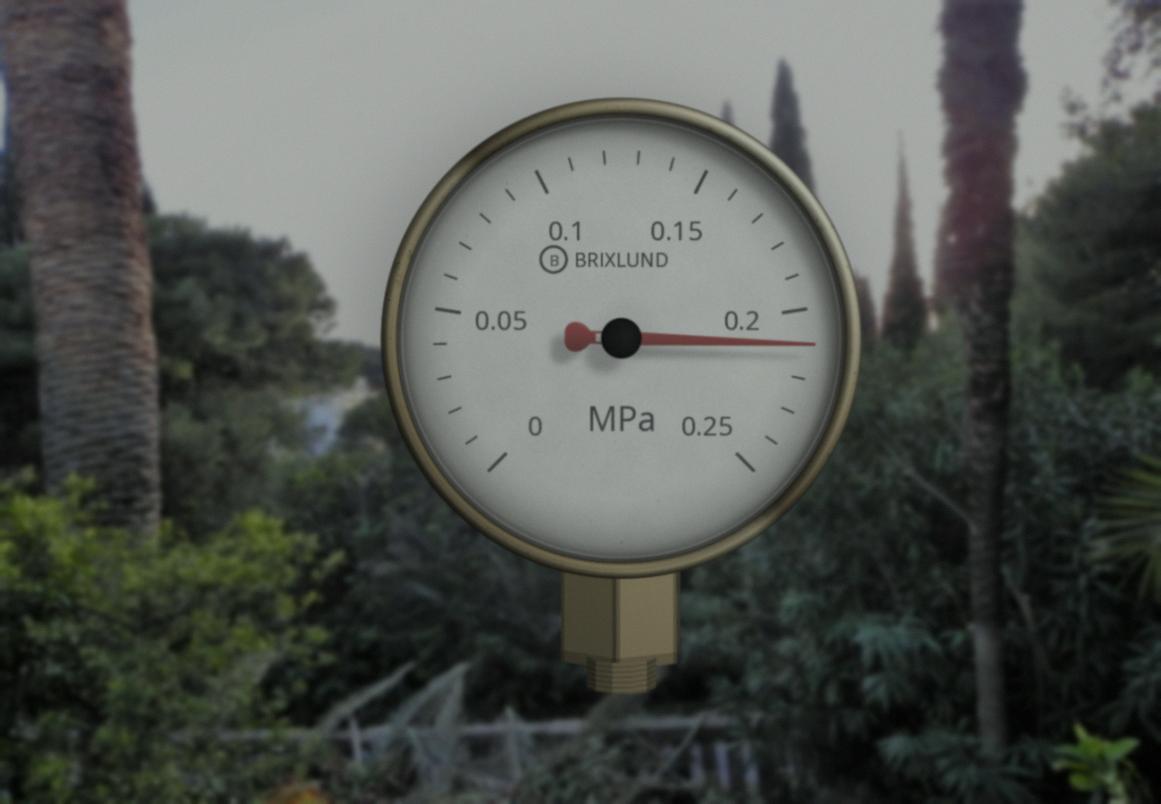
0.21MPa
